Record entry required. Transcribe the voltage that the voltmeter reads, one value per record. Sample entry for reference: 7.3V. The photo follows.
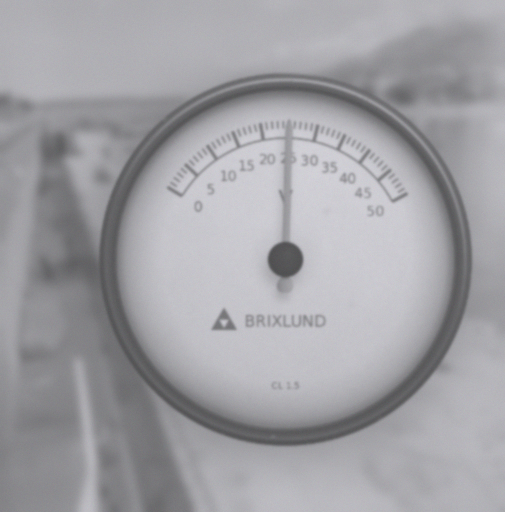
25V
